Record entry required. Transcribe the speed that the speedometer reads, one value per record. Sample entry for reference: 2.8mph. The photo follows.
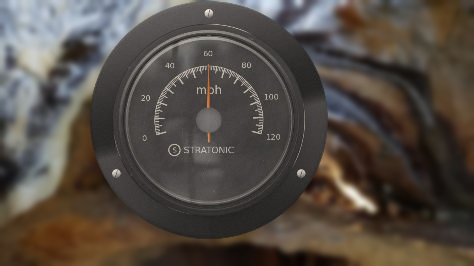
60mph
